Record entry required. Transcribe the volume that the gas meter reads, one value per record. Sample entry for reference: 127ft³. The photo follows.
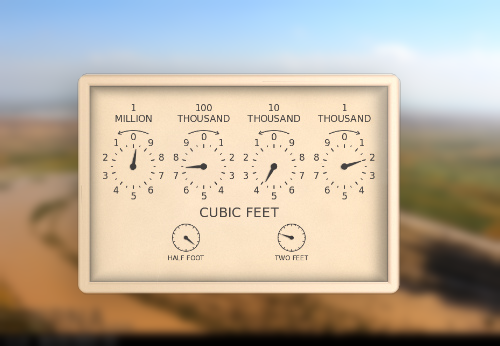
974200ft³
